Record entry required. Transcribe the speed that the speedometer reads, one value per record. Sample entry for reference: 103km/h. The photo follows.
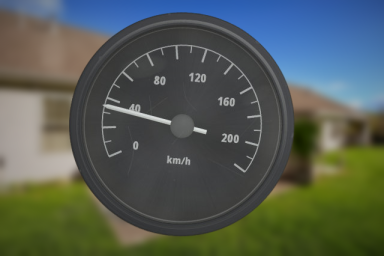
35km/h
